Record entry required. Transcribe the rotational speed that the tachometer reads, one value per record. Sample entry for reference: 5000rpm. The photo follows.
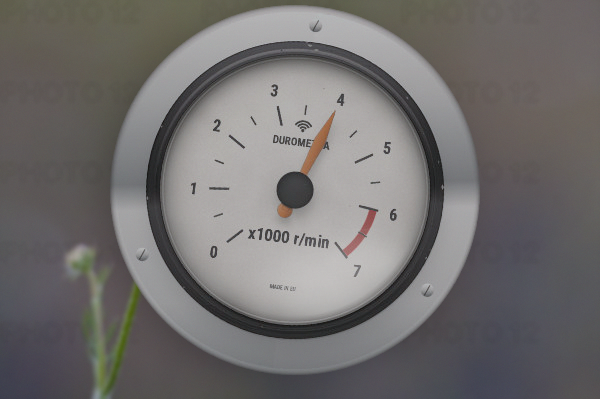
4000rpm
